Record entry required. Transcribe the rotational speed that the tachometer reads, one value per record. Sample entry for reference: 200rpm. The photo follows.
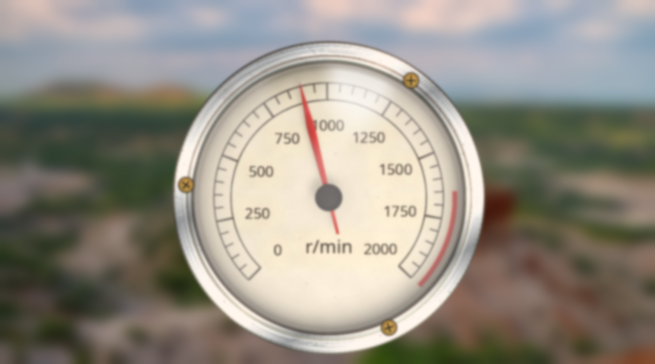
900rpm
